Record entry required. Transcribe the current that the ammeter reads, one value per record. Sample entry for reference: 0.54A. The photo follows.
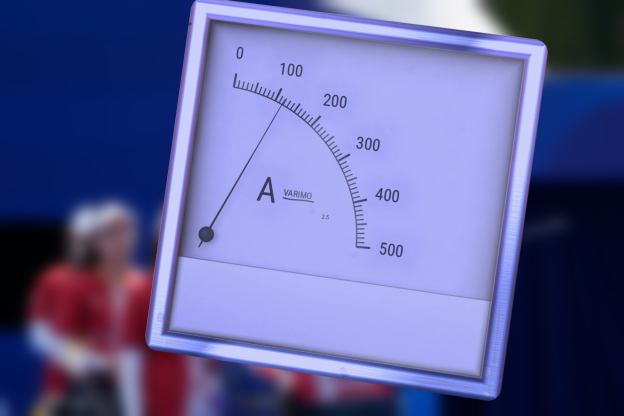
120A
